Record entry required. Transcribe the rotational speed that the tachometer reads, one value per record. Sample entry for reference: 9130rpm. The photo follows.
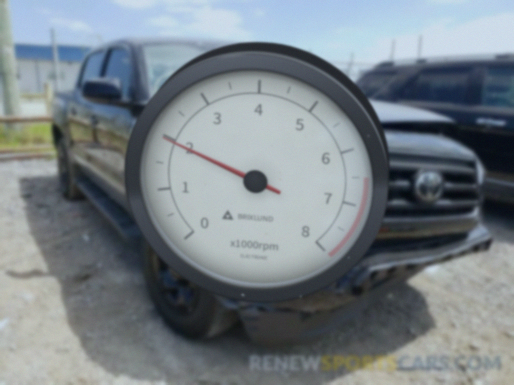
2000rpm
